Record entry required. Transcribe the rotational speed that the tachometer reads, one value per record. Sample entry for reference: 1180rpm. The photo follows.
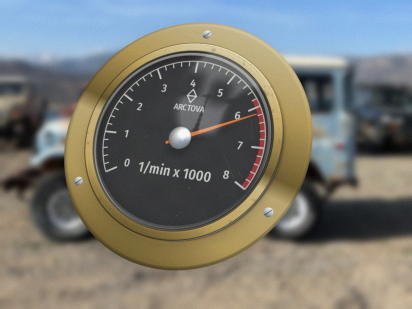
6200rpm
